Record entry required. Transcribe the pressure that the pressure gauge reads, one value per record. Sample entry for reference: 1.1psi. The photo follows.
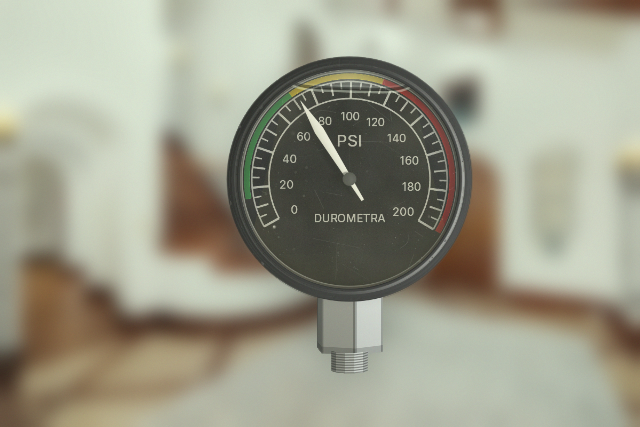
72.5psi
